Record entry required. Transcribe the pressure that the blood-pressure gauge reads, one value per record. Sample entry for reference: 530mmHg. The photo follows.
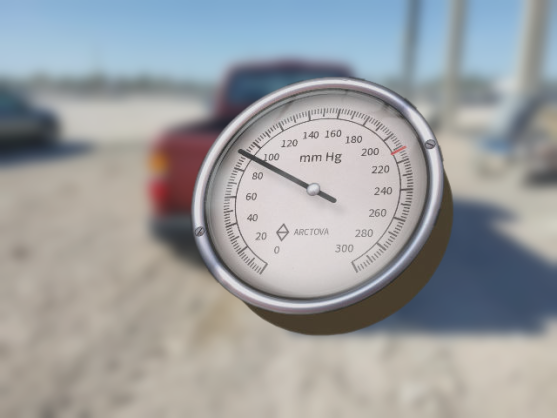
90mmHg
